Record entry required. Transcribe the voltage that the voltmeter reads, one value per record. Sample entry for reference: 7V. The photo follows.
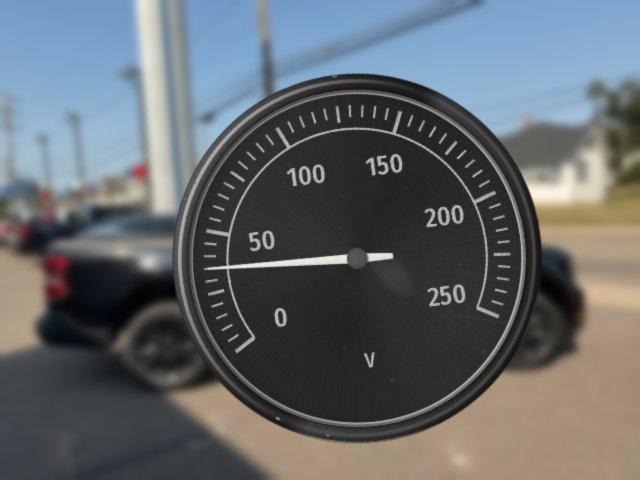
35V
